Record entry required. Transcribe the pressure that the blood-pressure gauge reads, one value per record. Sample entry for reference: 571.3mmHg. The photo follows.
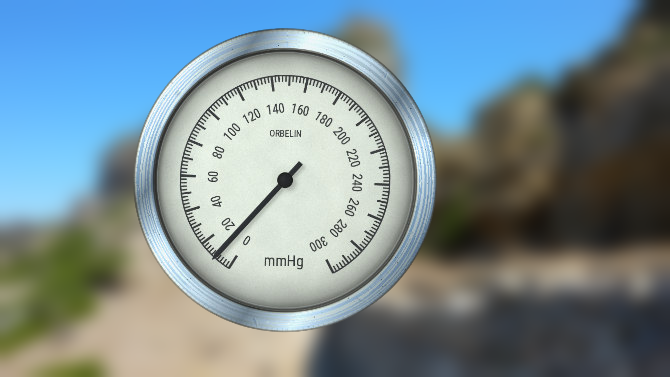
10mmHg
